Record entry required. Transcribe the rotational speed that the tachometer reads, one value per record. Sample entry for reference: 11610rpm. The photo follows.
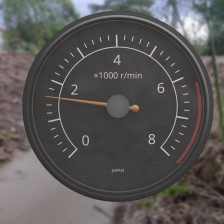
1600rpm
